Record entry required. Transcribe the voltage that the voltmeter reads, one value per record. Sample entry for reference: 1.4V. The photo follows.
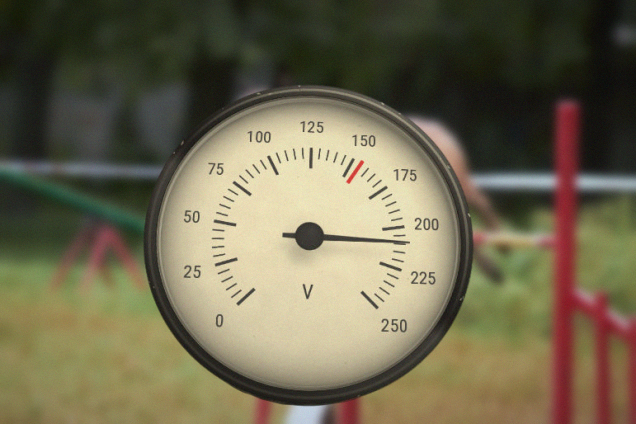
210V
